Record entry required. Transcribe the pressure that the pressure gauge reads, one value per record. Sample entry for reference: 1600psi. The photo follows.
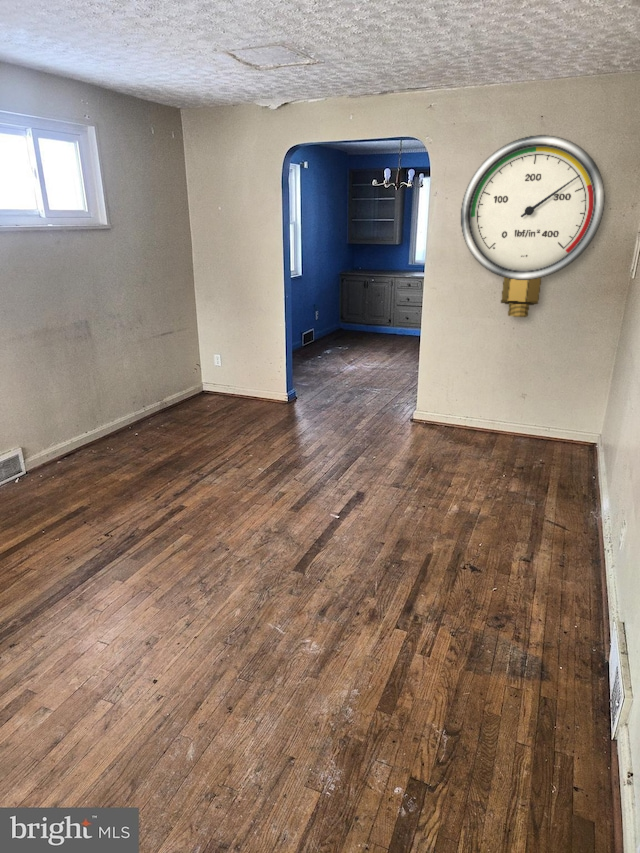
280psi
